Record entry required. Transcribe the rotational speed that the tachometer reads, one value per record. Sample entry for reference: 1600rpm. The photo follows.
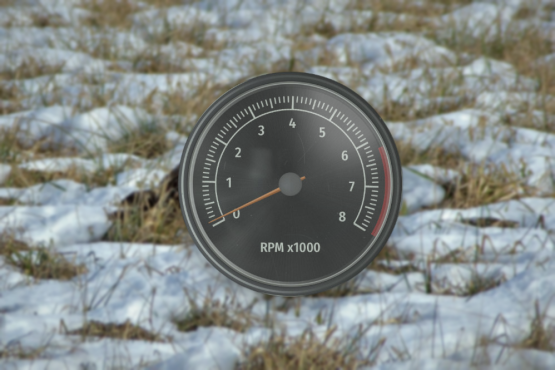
100rpm
